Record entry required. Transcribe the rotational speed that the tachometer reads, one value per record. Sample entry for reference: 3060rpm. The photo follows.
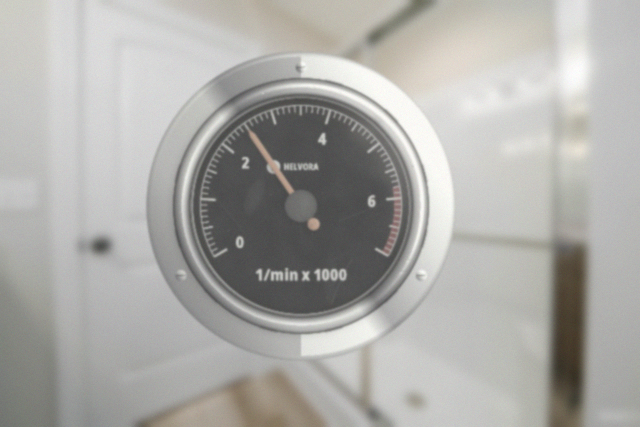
2500rpm
